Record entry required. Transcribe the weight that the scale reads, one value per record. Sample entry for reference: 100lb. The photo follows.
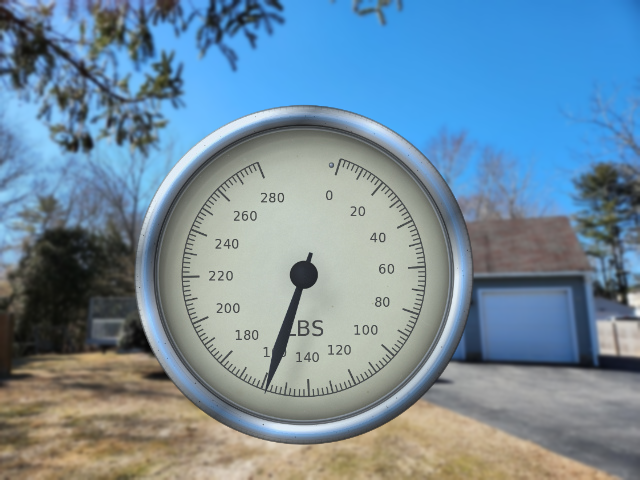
158lb
